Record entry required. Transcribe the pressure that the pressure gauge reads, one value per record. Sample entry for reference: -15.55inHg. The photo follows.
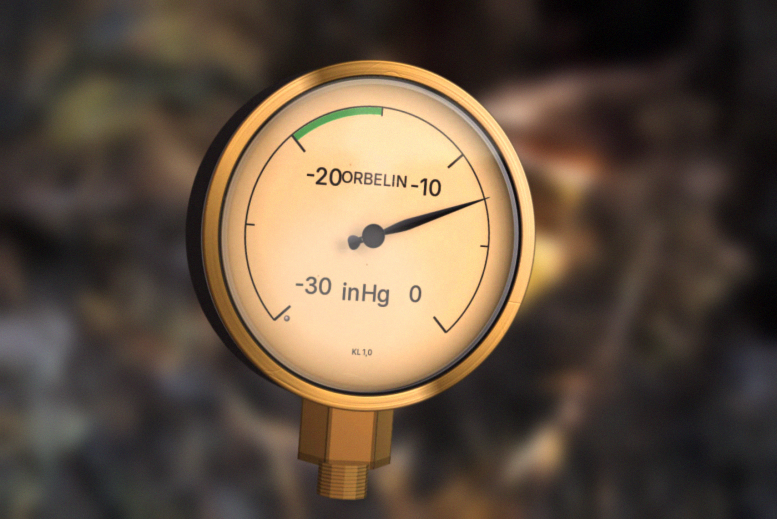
-7.5inHg
